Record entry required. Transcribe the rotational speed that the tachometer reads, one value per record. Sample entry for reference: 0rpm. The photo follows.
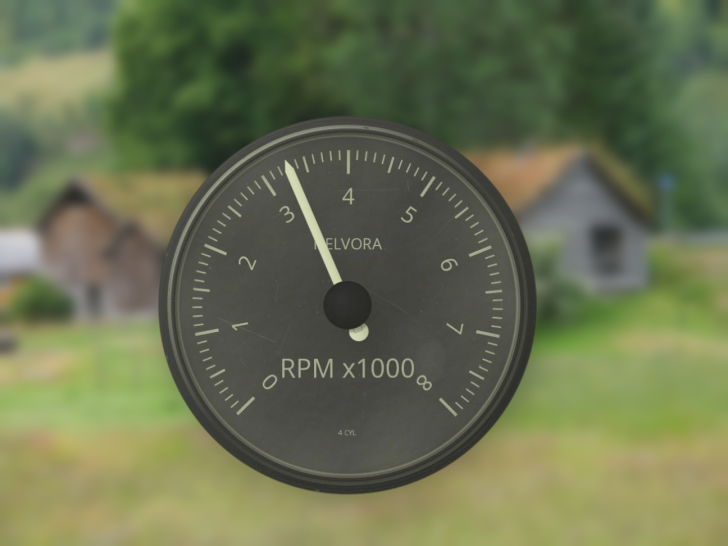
3300rpm
